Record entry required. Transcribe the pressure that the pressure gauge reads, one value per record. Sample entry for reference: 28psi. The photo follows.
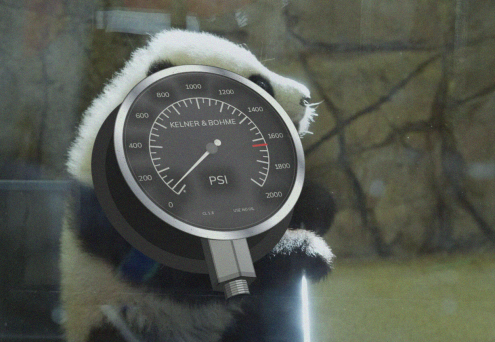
50psi
